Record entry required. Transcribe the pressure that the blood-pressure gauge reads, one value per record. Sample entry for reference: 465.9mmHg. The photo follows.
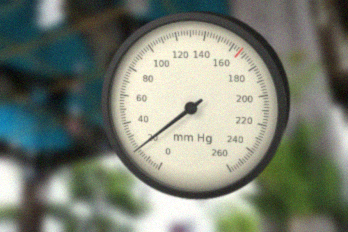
20mmHg
